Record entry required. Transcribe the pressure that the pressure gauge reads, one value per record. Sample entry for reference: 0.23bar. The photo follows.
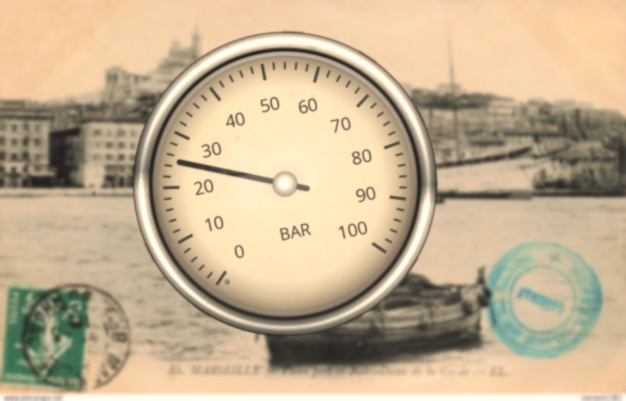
25bar
